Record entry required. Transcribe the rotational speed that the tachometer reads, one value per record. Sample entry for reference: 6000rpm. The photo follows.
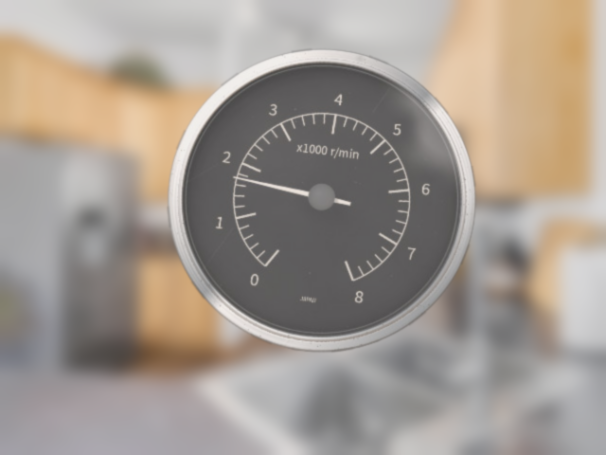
1700rpm
